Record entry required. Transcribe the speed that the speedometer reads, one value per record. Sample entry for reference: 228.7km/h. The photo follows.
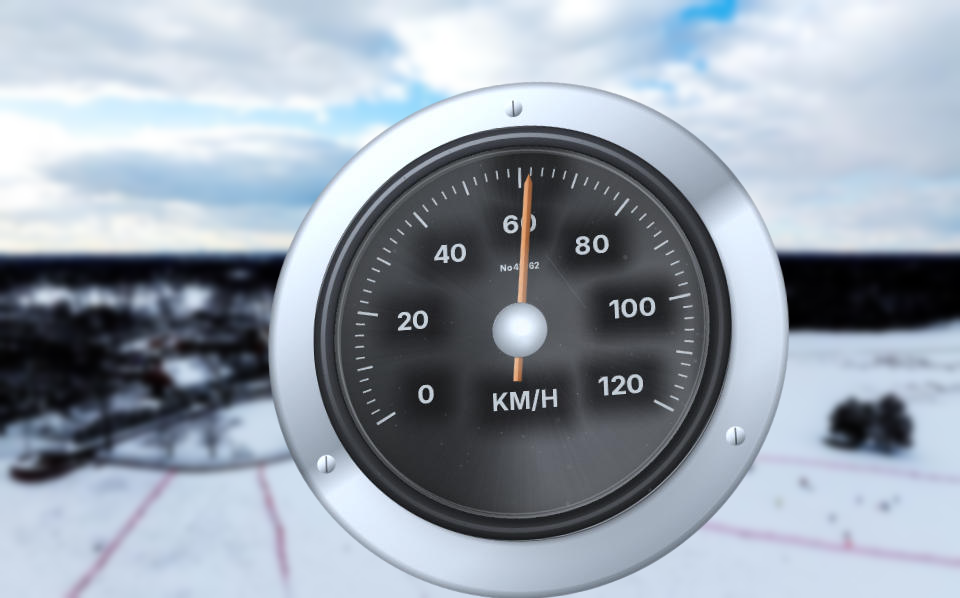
62km/h
